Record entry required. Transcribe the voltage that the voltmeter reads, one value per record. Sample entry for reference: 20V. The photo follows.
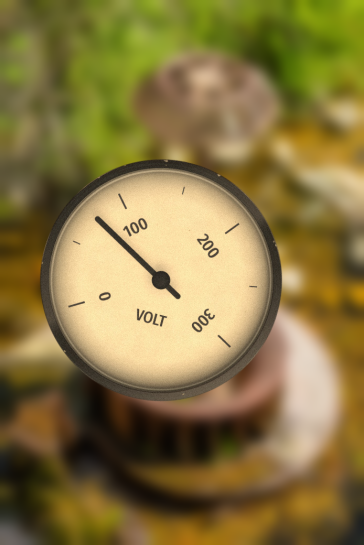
75V
